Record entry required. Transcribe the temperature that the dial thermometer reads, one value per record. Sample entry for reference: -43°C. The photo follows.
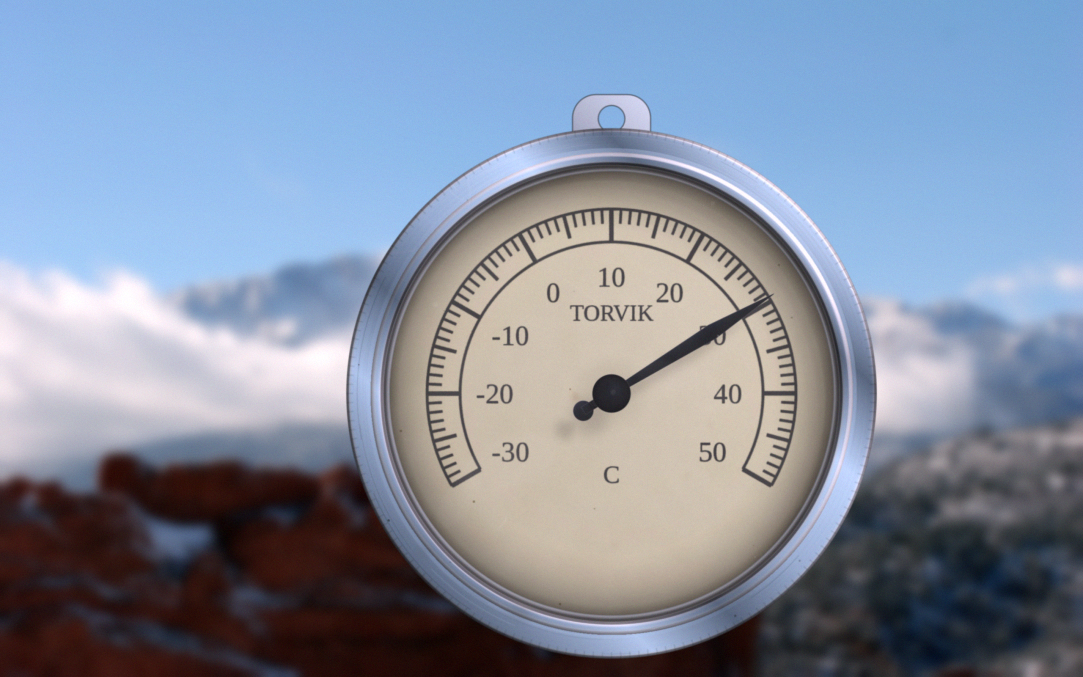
29.5°C
